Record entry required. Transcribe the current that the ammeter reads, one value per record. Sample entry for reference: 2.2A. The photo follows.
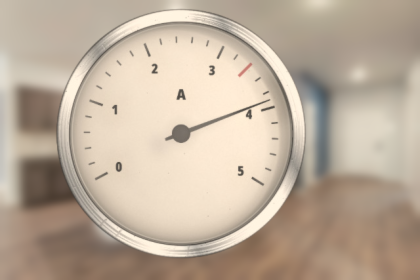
3.9A
